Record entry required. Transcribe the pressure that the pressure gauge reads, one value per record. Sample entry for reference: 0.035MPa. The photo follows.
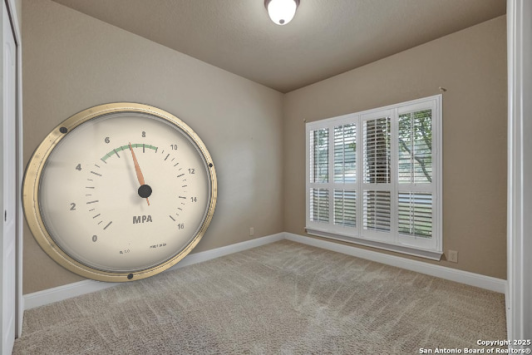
7MPa
